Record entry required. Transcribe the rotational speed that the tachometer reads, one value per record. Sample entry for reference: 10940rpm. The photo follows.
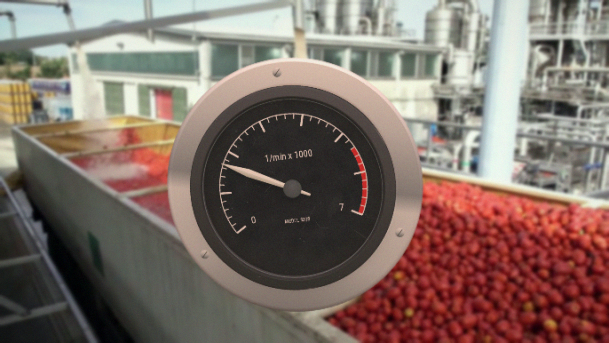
1700rpm
